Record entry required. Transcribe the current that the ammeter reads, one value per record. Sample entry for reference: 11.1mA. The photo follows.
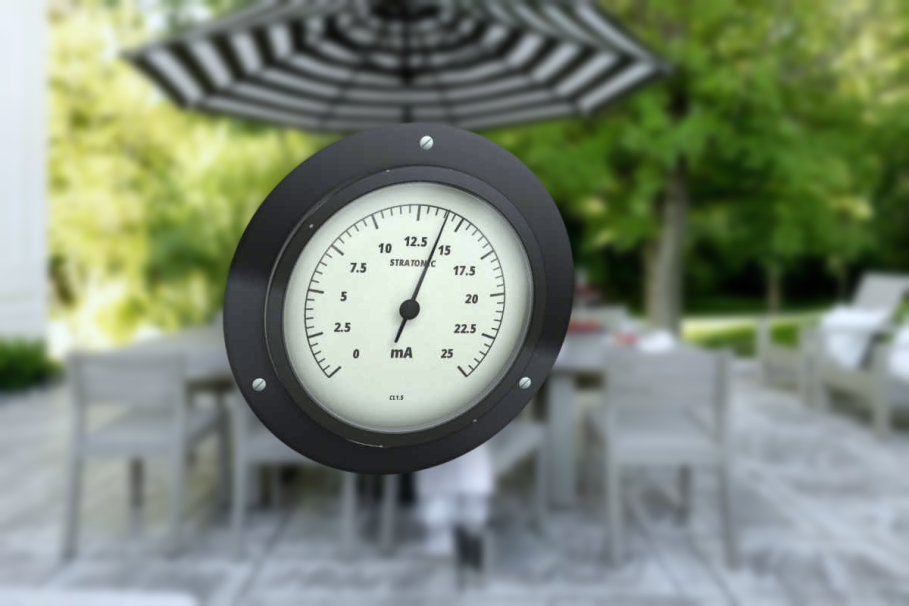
14mA
